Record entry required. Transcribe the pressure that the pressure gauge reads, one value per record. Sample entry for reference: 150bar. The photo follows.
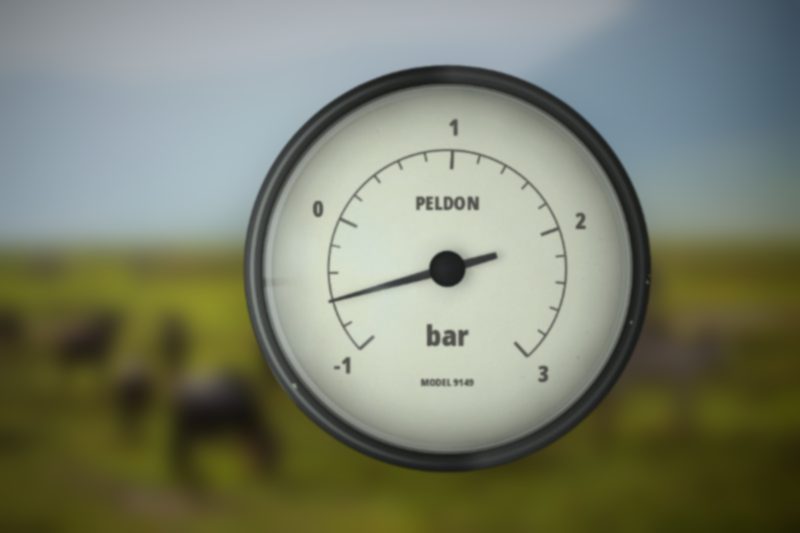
-0.6bar
